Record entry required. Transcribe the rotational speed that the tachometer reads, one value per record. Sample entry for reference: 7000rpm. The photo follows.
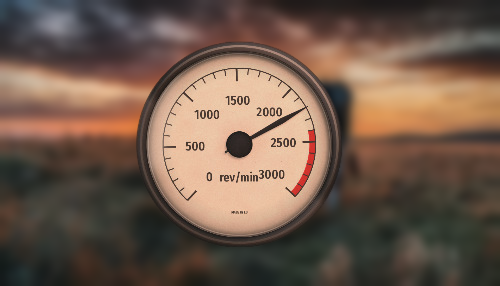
2200rpm
